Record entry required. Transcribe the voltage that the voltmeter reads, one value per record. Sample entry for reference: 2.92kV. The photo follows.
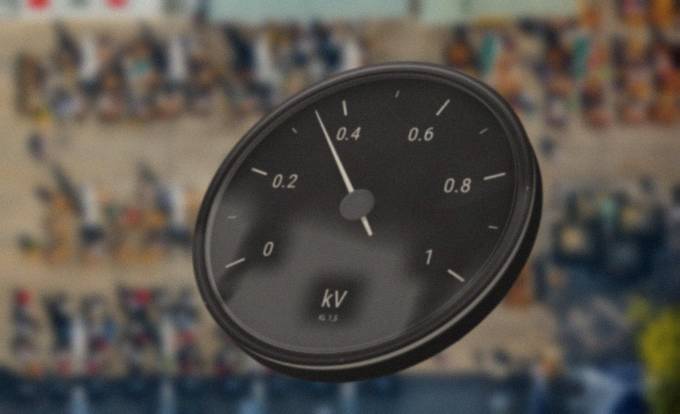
0.35kV
